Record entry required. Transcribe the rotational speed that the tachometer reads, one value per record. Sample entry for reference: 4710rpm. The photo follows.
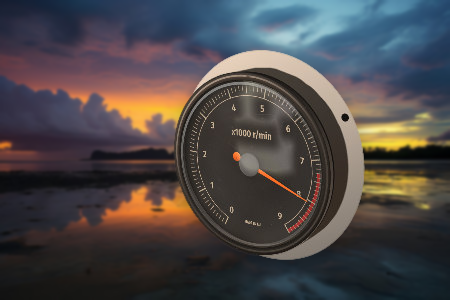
8000rpm
